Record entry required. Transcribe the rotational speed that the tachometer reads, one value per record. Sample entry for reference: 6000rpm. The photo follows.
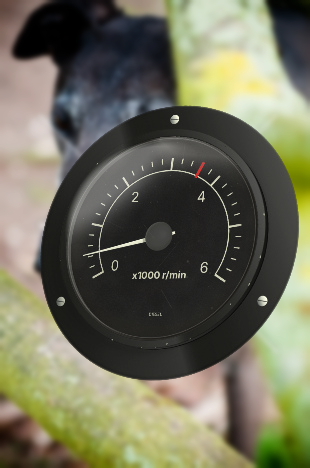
400rpm
